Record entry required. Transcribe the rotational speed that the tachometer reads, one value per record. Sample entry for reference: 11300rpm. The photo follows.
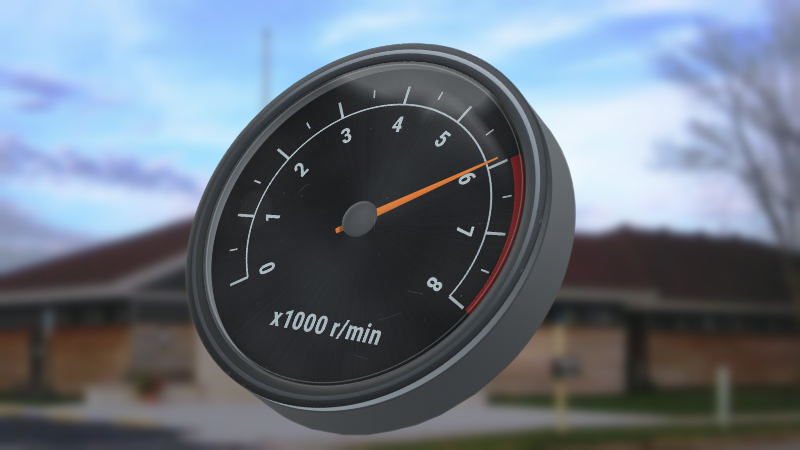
6000rpm
